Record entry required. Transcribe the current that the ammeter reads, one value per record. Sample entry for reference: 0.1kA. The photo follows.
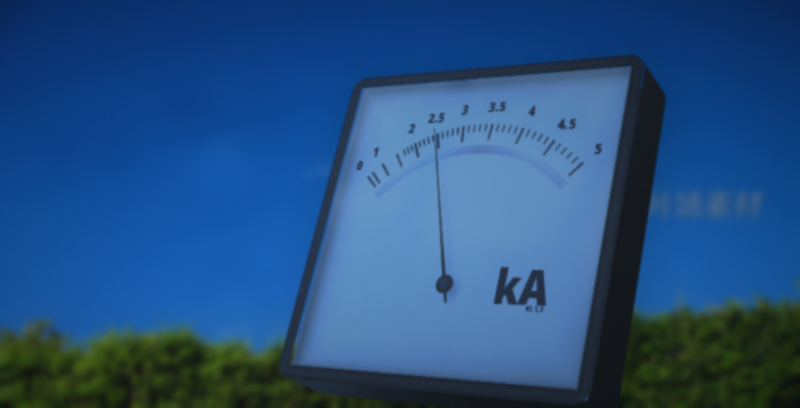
2.5kA
